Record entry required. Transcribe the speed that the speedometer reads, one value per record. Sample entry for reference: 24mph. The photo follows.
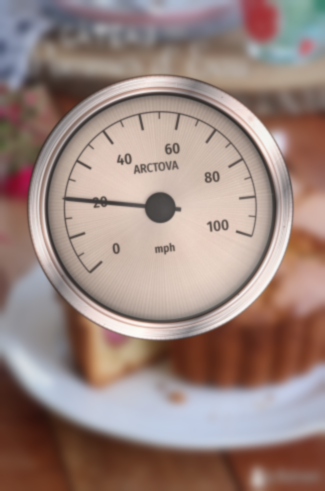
20mph
